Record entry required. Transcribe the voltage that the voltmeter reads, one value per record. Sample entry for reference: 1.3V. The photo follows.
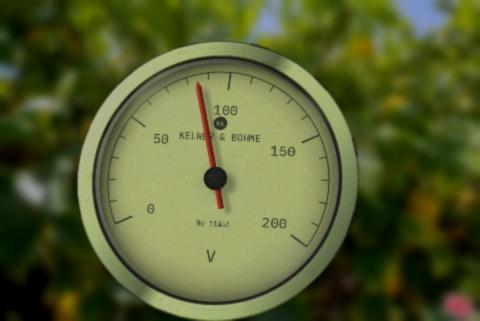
85V
